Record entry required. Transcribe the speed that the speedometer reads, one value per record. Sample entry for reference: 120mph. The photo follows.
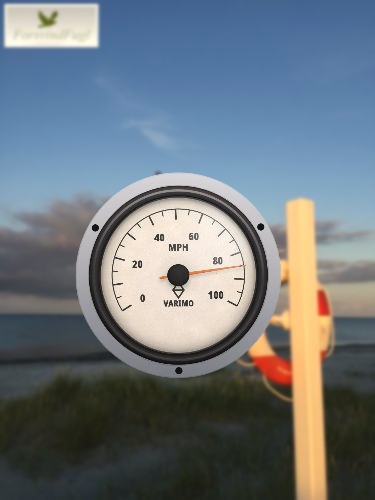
85mph
